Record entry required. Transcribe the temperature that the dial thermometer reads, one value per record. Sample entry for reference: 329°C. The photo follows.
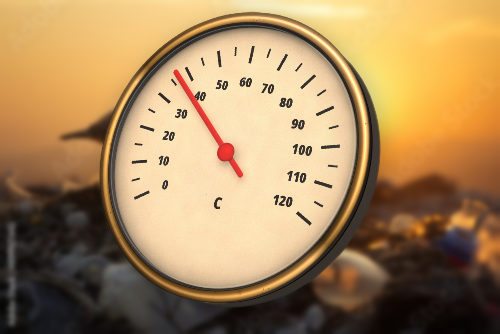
37.5°C
